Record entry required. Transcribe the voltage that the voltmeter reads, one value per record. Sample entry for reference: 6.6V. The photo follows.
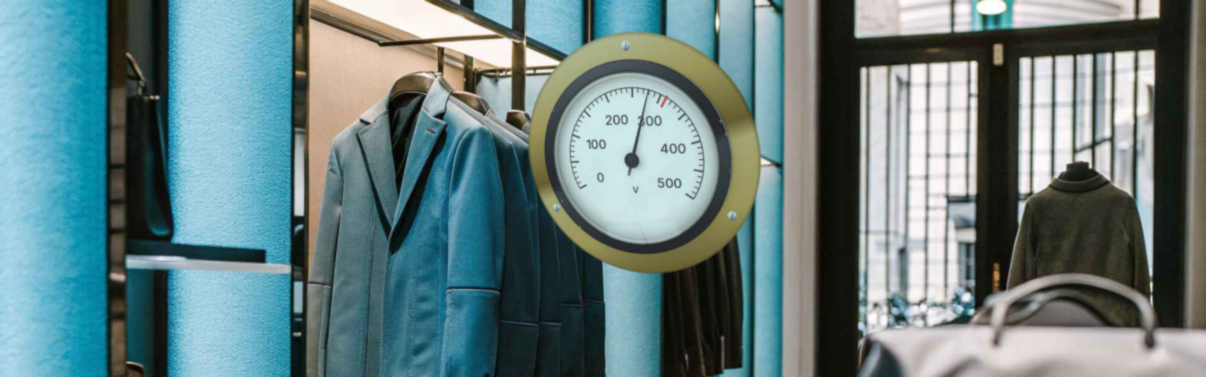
280V
